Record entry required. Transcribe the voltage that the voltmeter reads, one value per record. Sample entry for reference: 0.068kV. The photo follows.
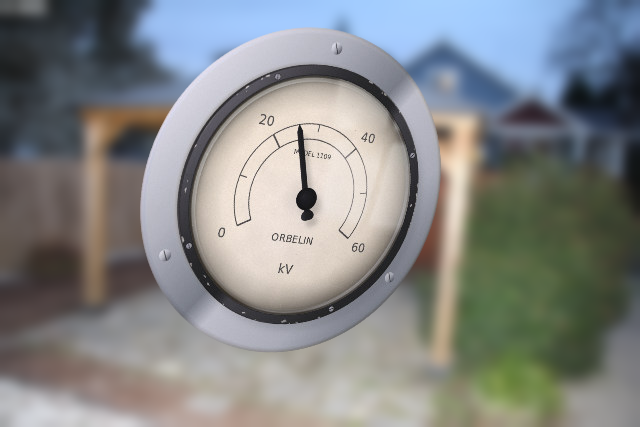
25kV
